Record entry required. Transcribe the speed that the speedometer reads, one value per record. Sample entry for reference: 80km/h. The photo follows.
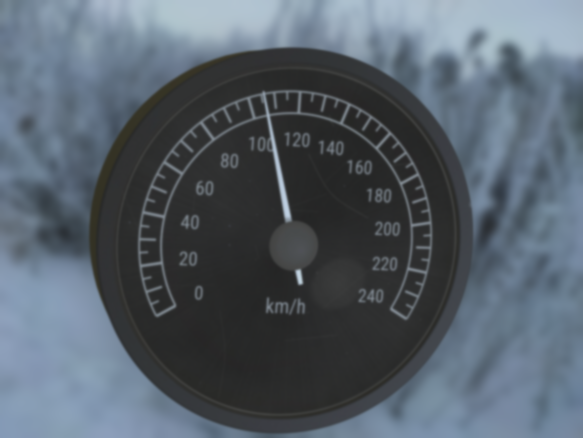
105km/h
